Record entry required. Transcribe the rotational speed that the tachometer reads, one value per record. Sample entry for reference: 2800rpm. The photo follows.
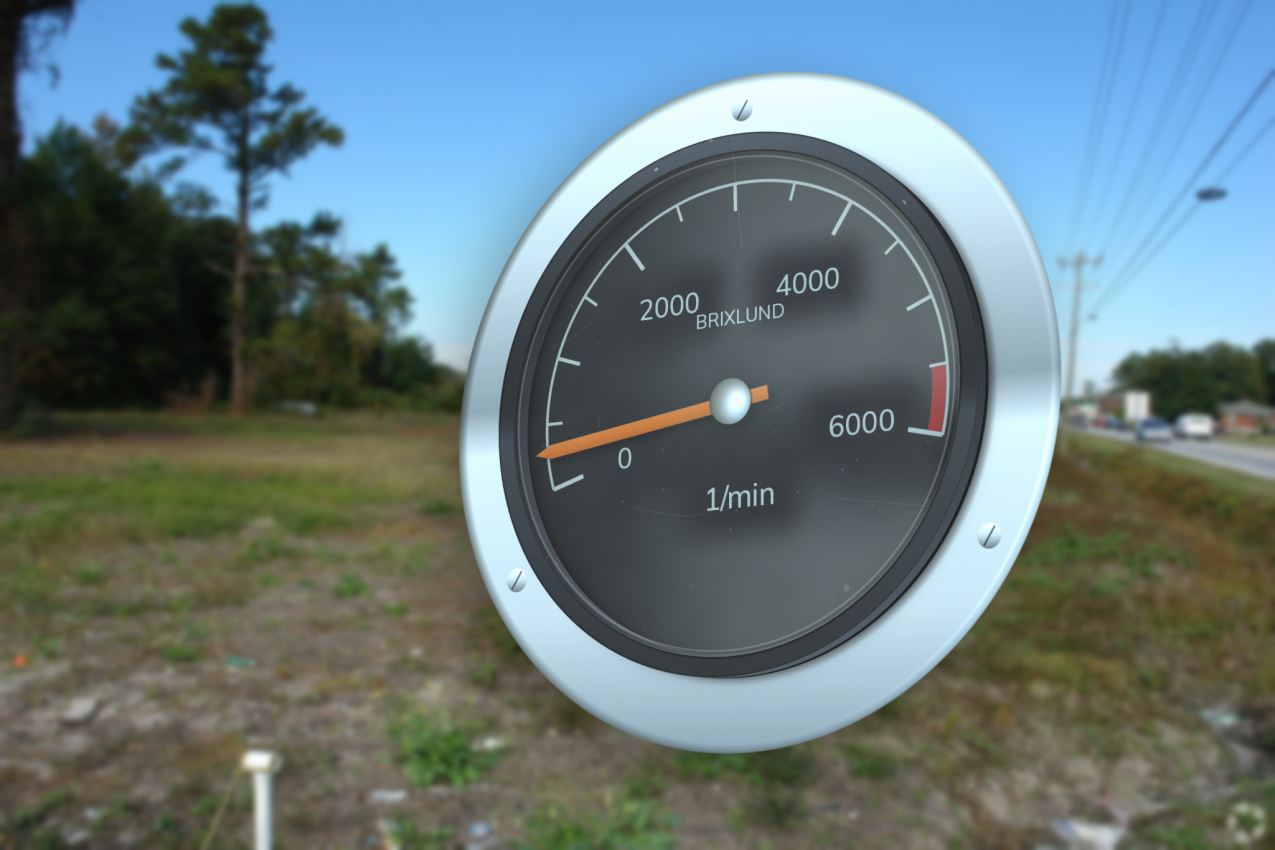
250rpm
